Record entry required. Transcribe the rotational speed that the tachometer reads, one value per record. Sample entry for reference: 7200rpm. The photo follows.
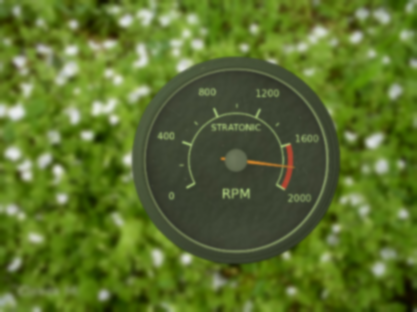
1800rpm
